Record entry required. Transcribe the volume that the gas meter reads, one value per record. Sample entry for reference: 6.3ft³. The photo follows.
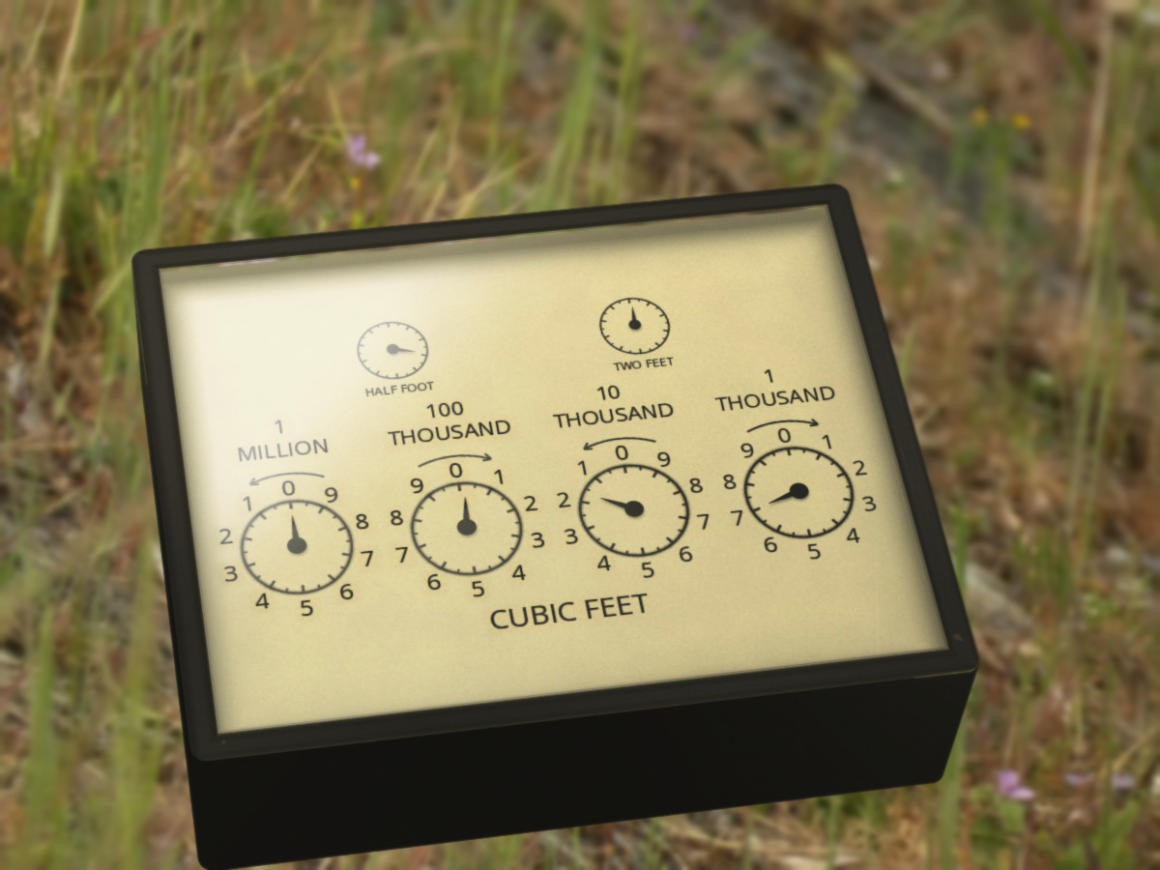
1700ft³
